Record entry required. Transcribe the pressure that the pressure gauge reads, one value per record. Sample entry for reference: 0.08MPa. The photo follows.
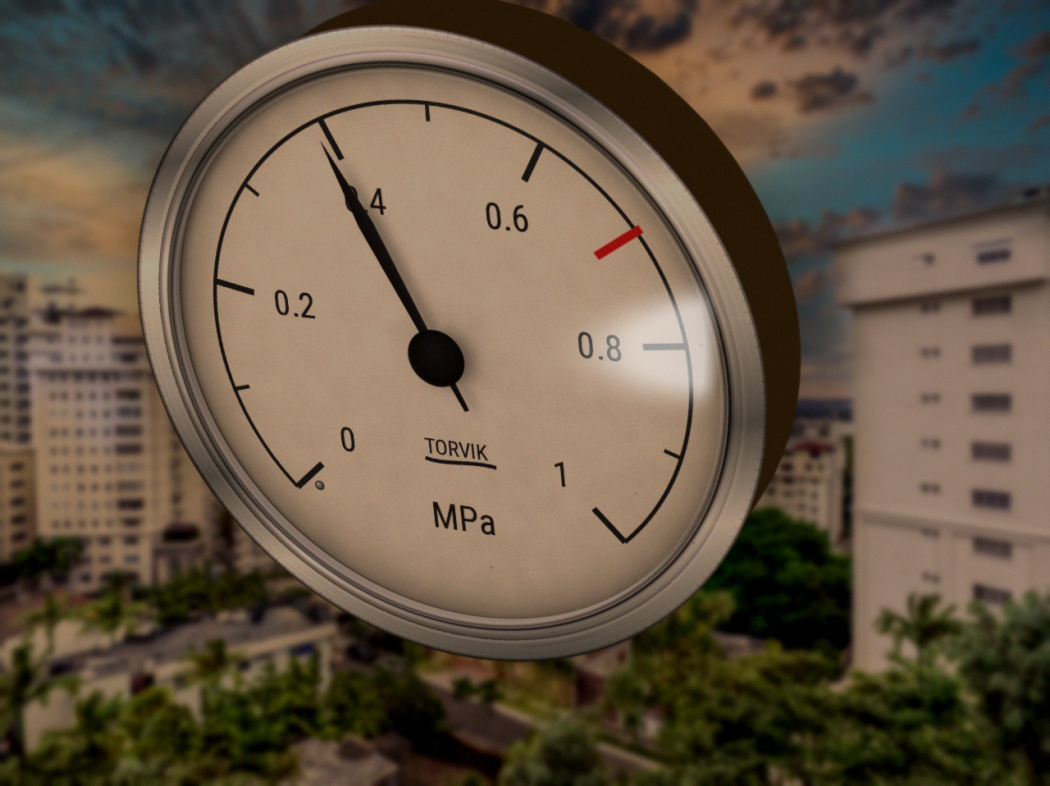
0.4MPa
